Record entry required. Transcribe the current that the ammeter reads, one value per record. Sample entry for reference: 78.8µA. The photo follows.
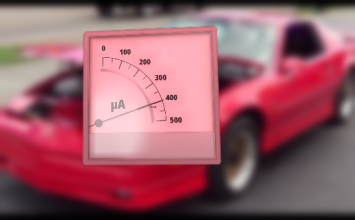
400µA
